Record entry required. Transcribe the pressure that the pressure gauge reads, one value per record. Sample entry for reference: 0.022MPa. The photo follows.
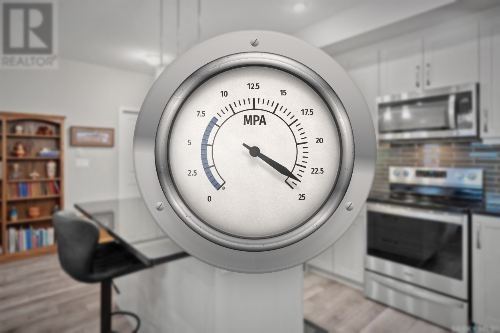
24MPa
